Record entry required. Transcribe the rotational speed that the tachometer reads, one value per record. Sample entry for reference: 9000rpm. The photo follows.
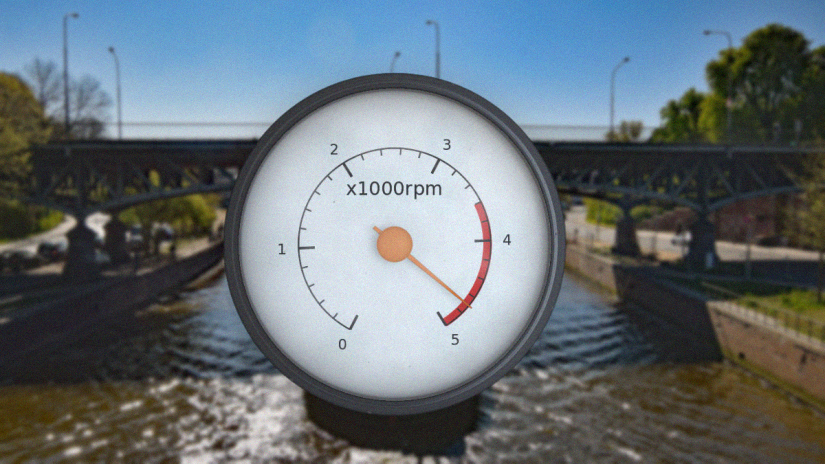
4700rpm
